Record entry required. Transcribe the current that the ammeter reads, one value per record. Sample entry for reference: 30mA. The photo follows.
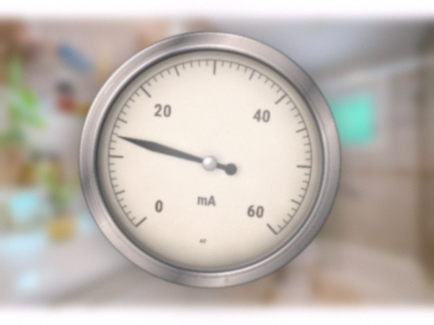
13mA
